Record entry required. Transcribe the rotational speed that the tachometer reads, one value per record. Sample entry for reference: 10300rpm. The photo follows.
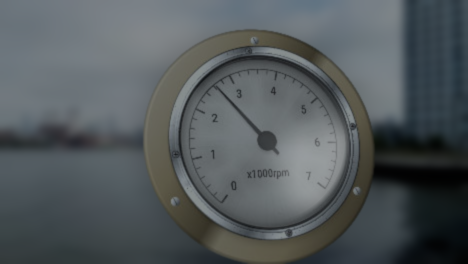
2600rpm
